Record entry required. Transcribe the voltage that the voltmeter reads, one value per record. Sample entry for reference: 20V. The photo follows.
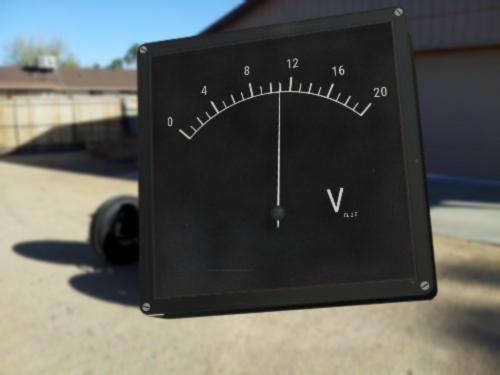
11V
